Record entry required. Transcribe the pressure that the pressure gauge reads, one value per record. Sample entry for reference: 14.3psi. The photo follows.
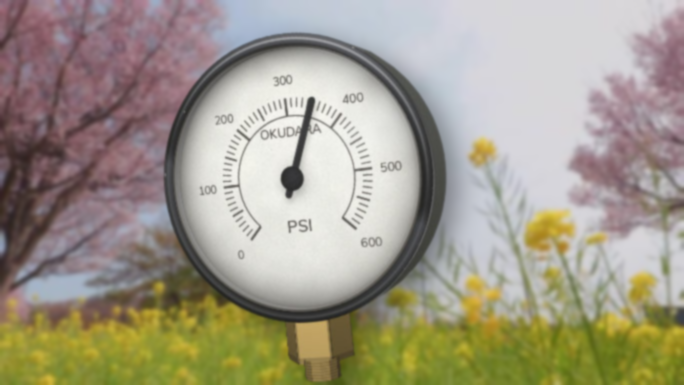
350psi
